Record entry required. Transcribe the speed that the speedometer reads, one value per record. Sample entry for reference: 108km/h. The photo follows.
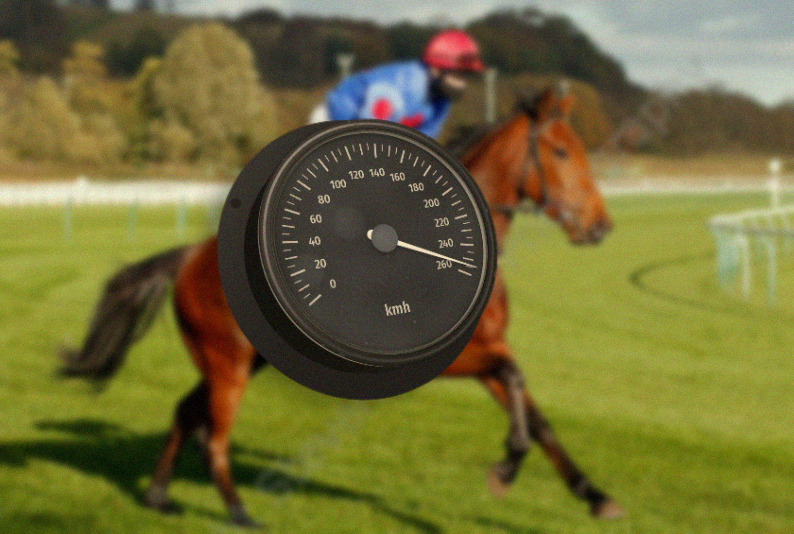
255km/h
